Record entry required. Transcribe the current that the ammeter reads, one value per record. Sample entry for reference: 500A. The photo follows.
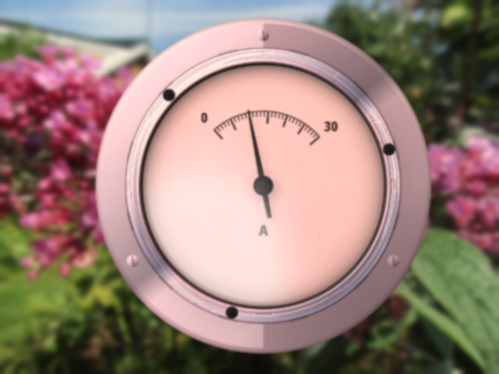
10A
